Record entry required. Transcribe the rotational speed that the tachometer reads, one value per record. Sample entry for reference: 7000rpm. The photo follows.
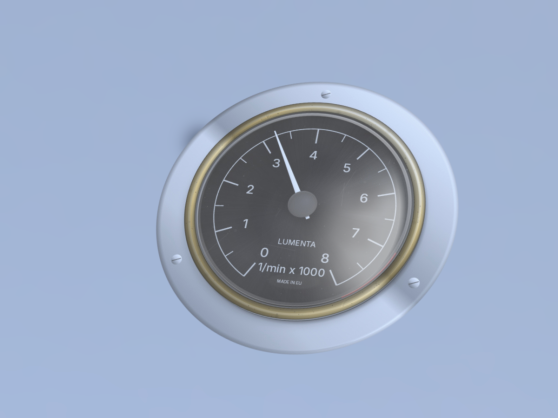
3250rpm
